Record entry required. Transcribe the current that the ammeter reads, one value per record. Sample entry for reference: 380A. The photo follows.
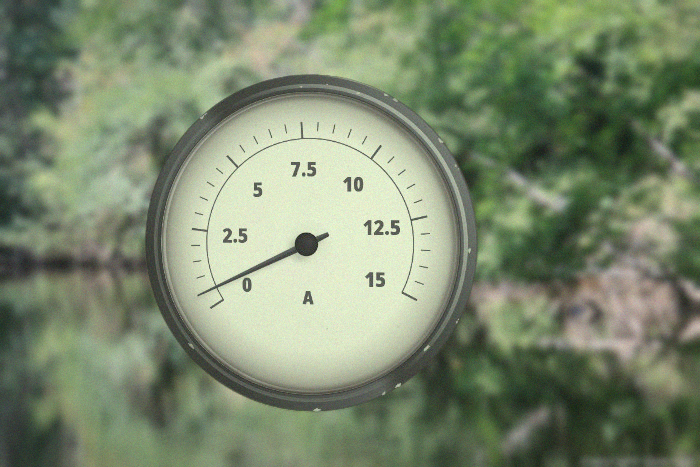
0.5A
